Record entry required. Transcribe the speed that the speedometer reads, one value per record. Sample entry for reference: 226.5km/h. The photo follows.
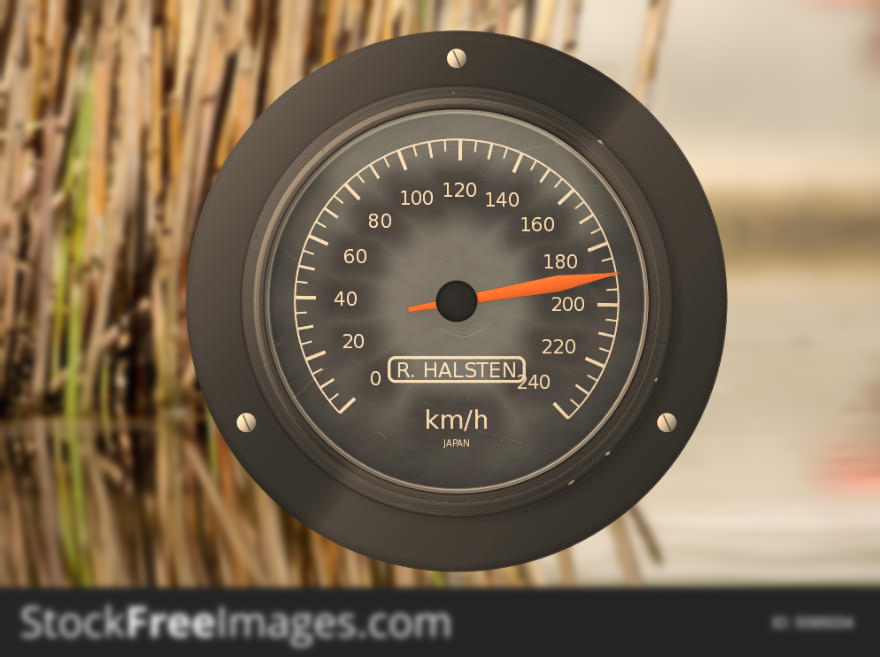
190km/h
